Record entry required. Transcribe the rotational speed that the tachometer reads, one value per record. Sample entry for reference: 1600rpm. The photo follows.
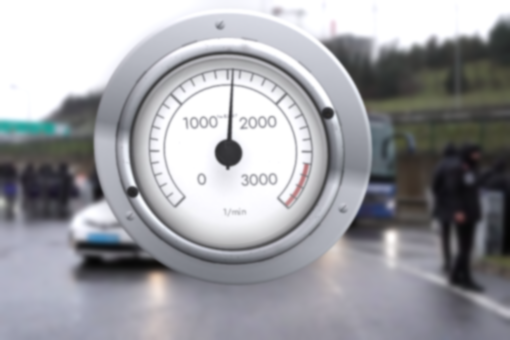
1550rpm
